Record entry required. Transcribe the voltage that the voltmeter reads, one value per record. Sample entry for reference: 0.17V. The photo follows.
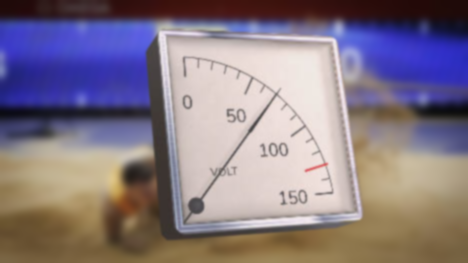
70V
